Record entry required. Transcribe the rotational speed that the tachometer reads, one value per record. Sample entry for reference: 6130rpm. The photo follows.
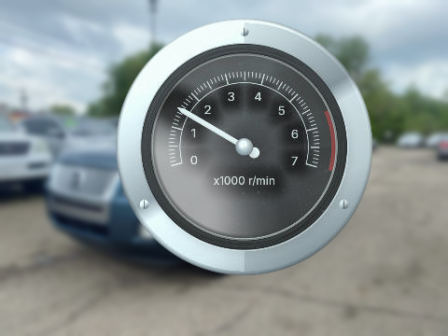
1500rpm
